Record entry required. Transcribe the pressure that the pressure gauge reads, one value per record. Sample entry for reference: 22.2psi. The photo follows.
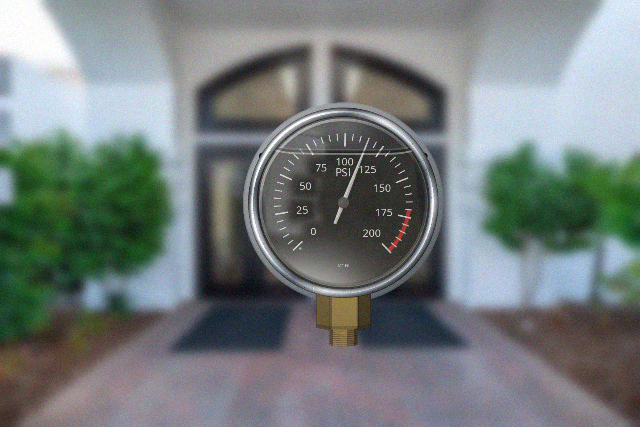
115psi
